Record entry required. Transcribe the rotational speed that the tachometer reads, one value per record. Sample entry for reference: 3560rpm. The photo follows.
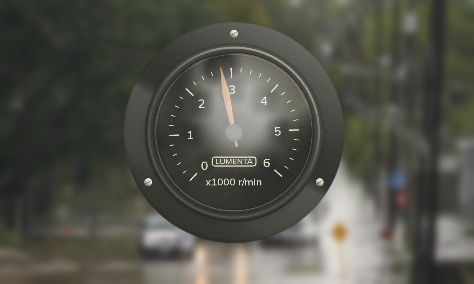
2800rpm
